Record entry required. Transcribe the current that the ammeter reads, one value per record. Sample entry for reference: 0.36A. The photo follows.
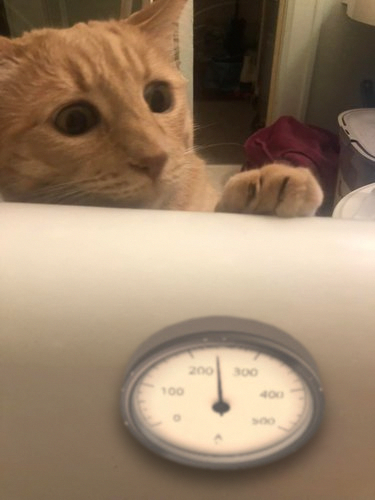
240A
